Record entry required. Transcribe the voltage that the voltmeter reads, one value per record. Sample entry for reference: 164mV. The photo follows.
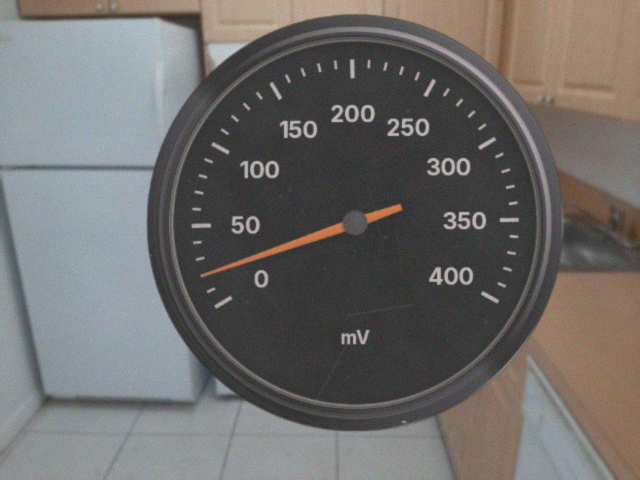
20mV
